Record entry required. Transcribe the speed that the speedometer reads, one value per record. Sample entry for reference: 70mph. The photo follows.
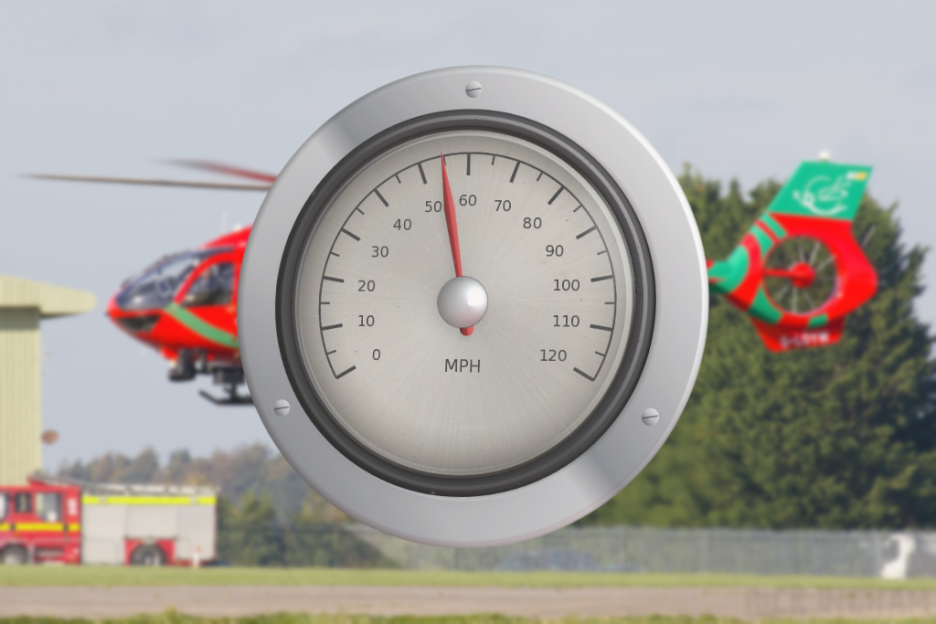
55mph
